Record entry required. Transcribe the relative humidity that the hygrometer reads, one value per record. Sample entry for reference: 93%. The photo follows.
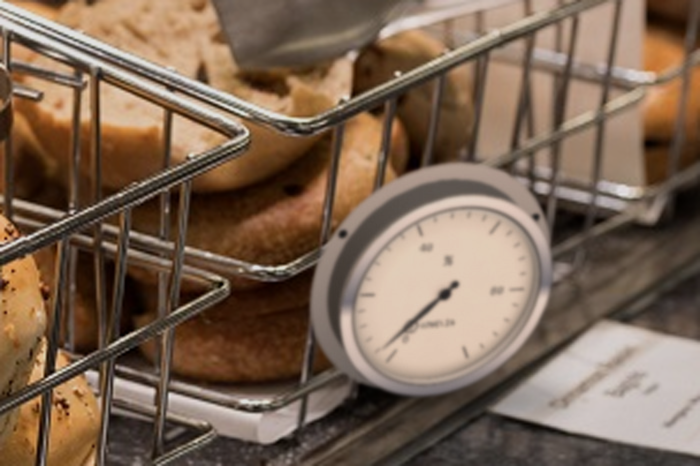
4%
